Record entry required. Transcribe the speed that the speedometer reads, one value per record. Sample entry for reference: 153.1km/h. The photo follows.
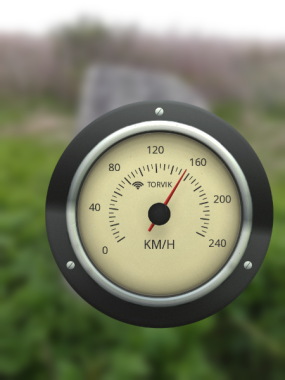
155km/h
